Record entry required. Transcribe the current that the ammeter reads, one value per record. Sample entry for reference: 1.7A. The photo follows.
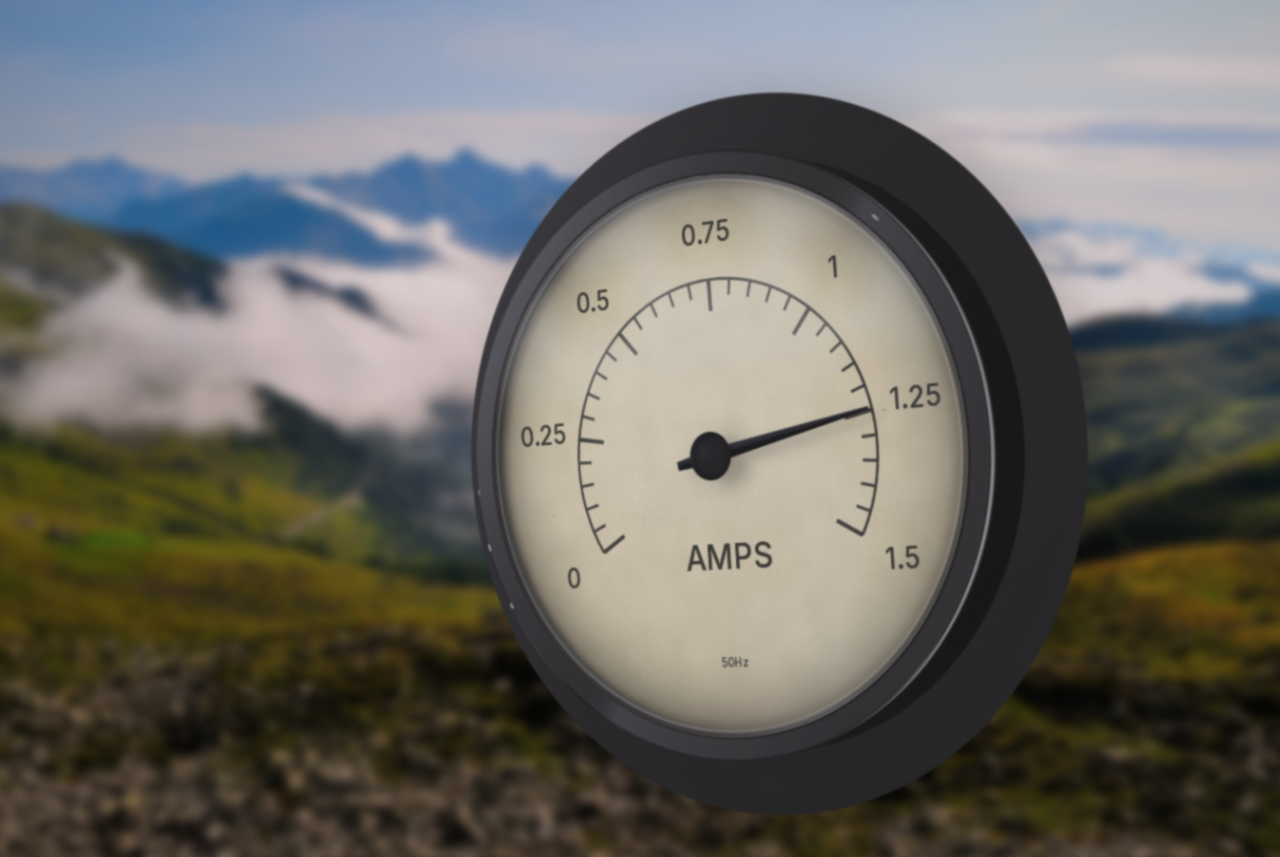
1.25A
